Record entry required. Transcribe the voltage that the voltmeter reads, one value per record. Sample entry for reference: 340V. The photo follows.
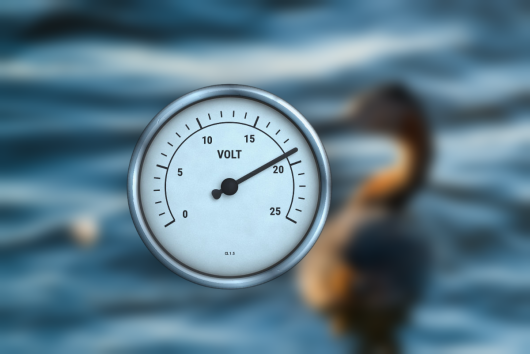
19V
